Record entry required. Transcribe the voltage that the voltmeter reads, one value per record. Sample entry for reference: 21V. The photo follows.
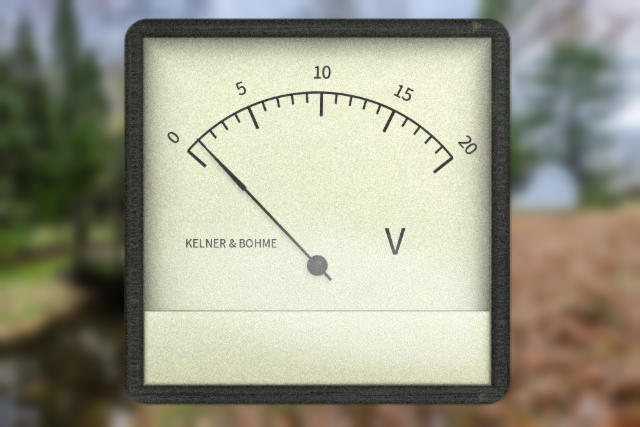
1V
